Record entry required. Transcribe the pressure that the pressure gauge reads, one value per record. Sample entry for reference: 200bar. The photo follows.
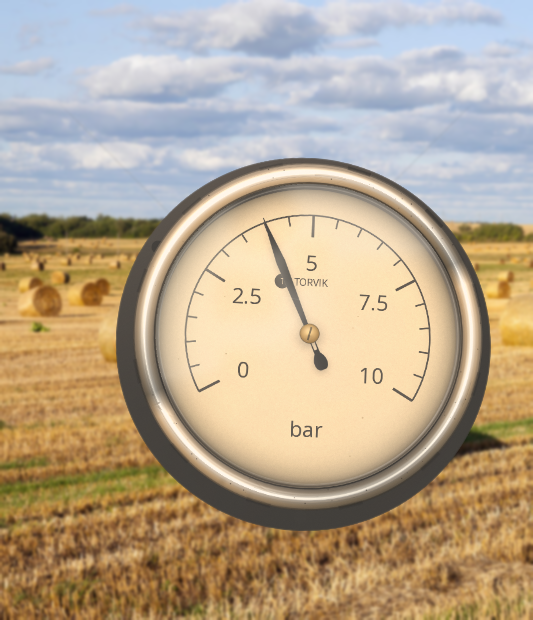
4bar
